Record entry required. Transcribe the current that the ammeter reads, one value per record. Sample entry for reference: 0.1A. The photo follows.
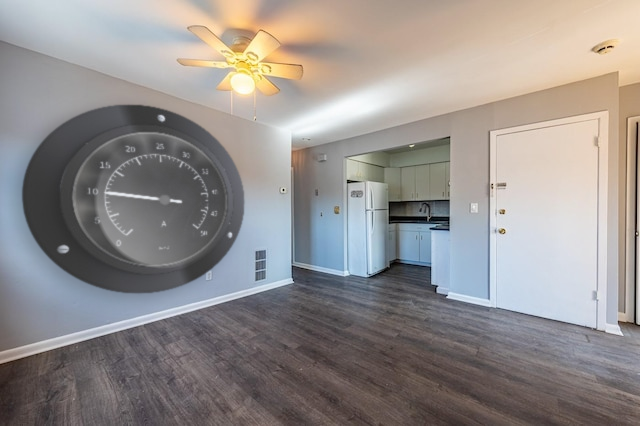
10A
